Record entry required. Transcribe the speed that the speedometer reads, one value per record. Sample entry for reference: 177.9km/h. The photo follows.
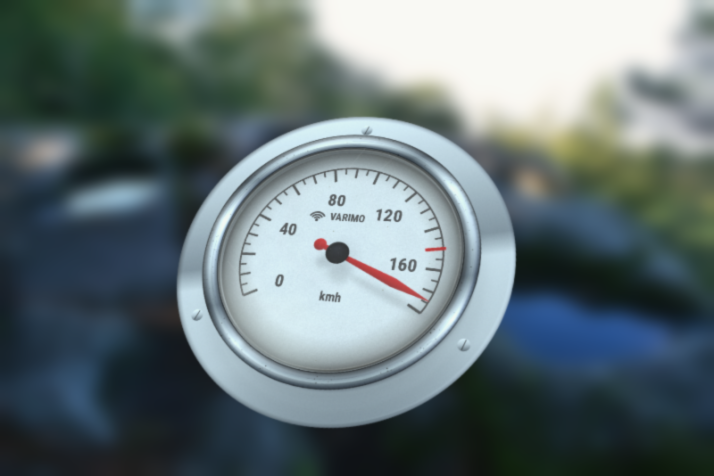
175km/h
